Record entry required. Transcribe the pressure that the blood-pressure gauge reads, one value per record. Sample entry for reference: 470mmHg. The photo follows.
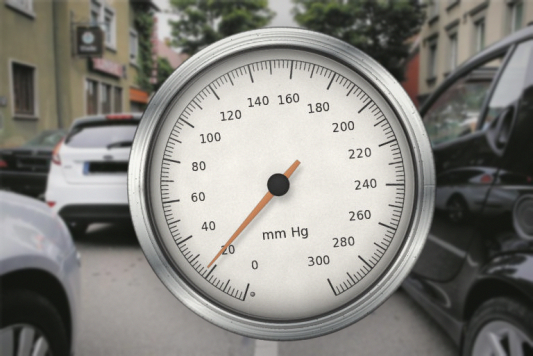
22mmHg
